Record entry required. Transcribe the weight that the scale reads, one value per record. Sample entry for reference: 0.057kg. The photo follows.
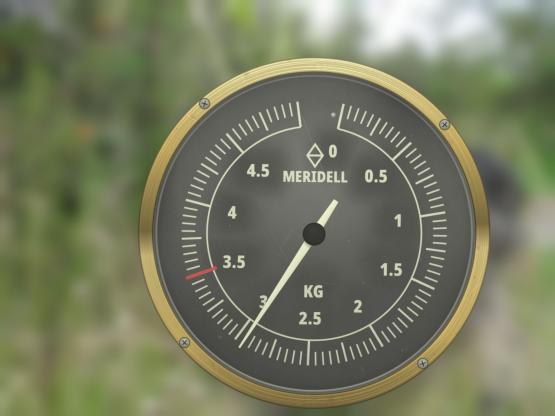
2.95kg
